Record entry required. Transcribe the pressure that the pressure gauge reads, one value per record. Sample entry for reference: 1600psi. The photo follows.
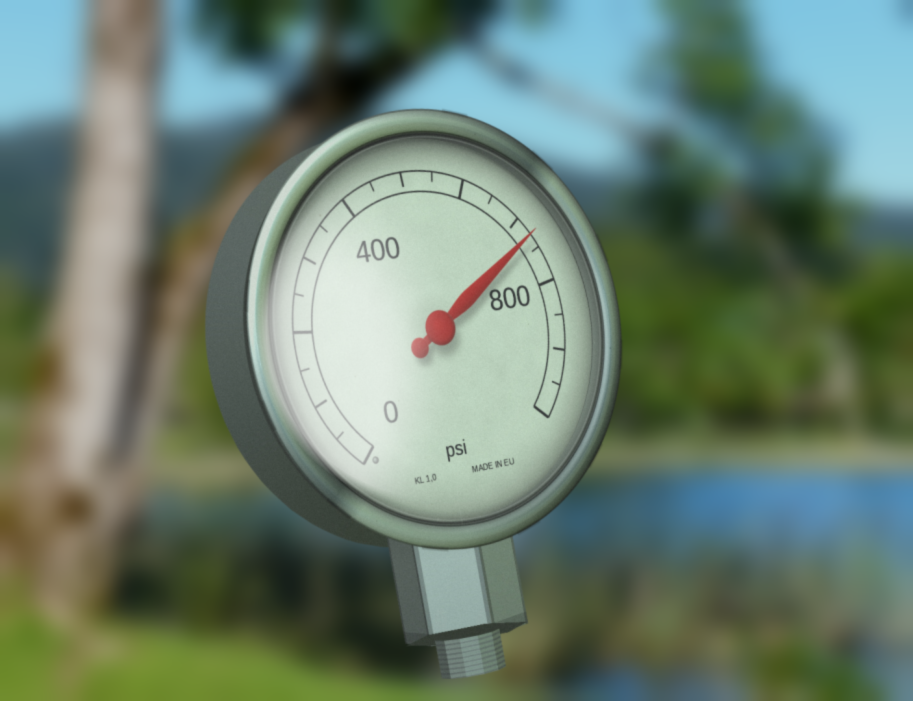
725psi
